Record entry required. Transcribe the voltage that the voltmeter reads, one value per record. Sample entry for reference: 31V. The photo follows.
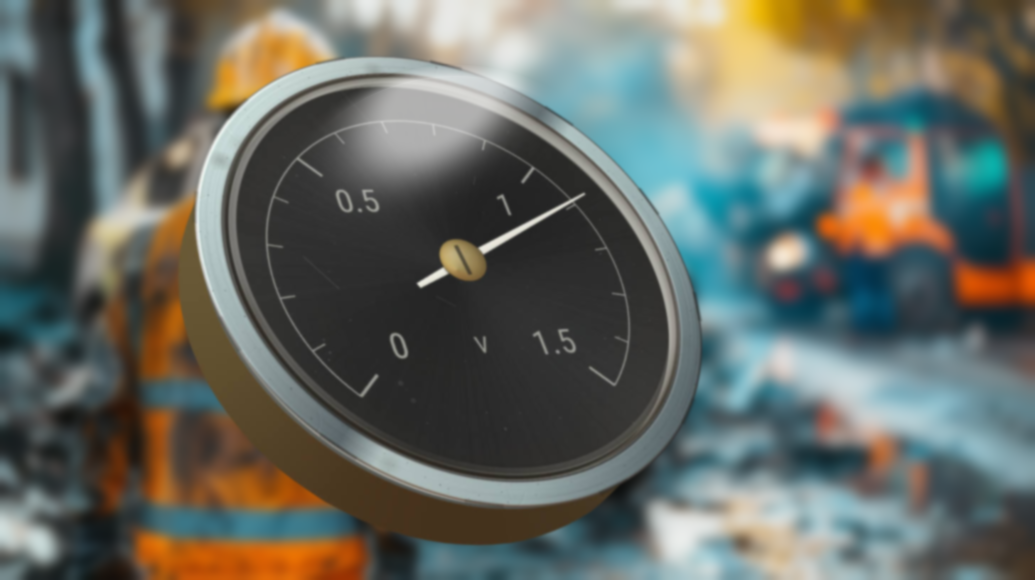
1.1V
